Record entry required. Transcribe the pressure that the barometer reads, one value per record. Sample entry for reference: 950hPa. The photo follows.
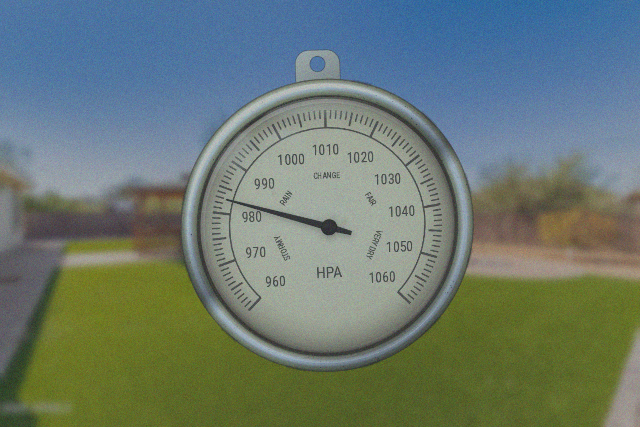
983hPa
